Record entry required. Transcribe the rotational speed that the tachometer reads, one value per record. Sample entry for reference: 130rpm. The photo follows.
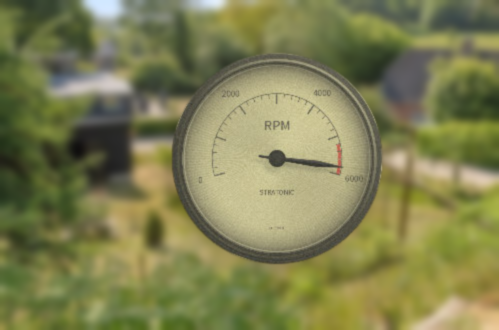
5800rpm
